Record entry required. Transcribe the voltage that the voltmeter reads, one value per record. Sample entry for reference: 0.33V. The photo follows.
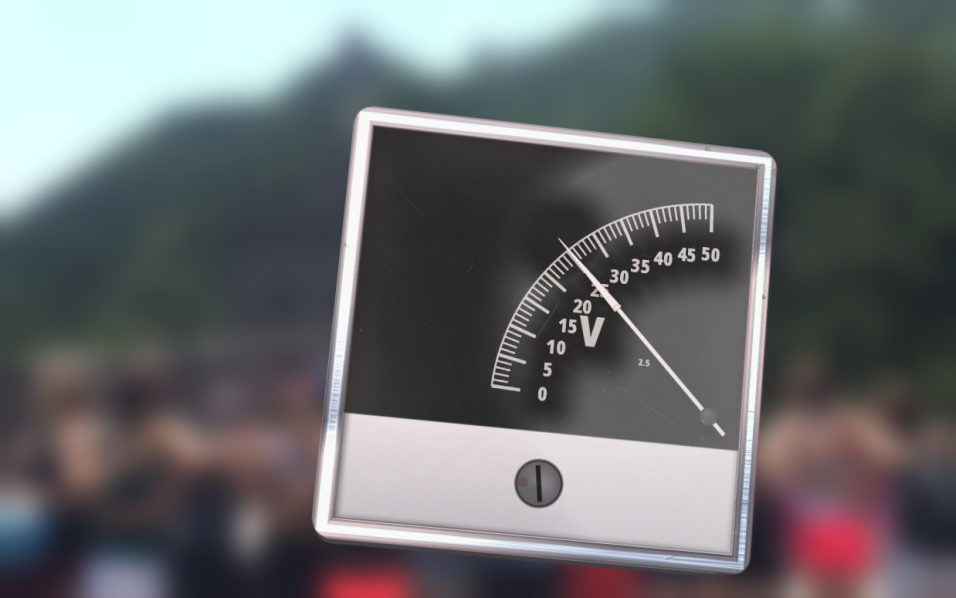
25V
